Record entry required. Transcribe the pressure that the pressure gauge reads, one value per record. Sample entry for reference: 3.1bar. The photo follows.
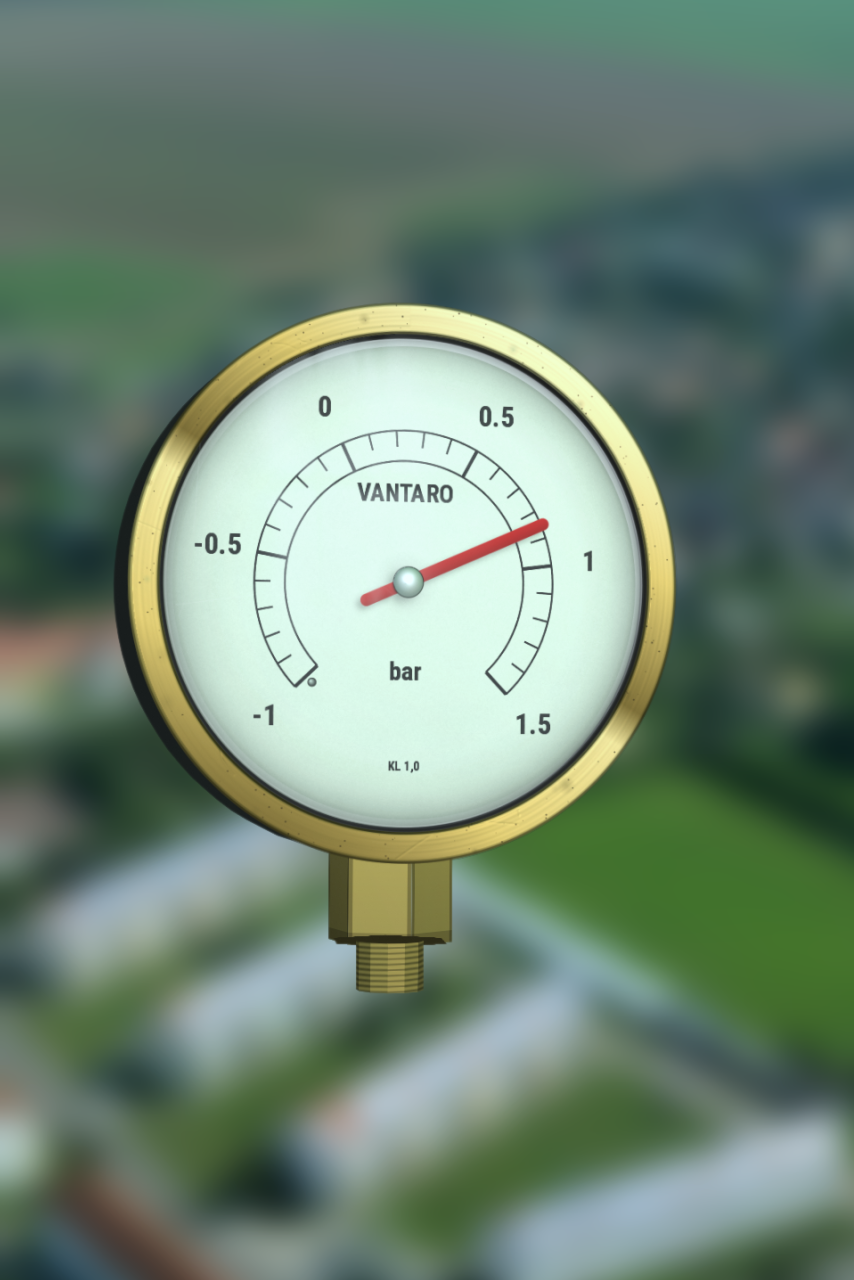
0.85bar
